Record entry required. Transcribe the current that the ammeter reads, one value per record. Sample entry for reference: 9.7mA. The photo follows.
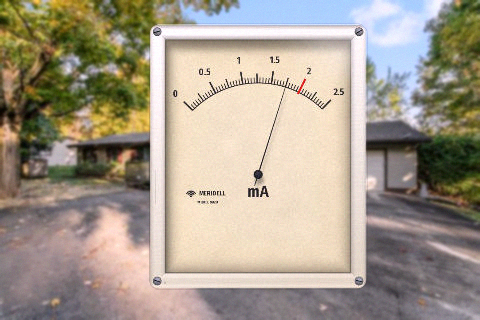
1.75mA
